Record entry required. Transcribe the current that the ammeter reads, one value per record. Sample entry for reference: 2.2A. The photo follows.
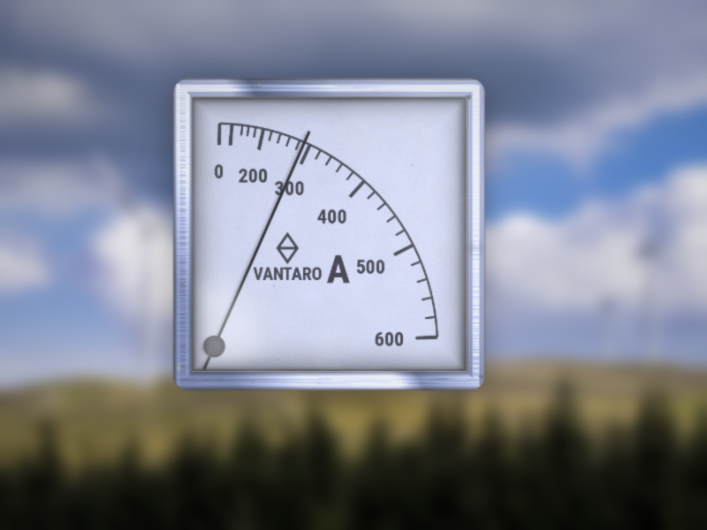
290A
